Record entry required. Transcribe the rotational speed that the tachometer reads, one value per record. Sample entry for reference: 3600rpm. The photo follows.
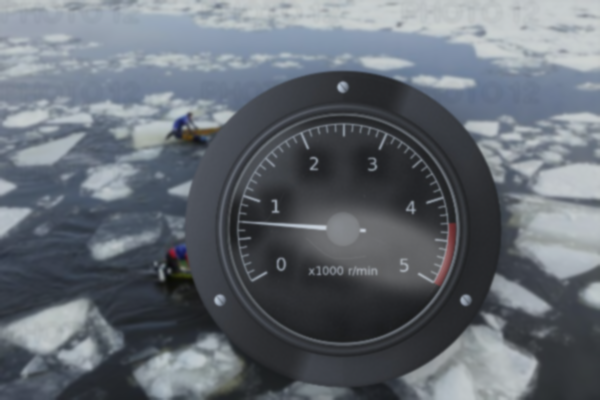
700rpm
